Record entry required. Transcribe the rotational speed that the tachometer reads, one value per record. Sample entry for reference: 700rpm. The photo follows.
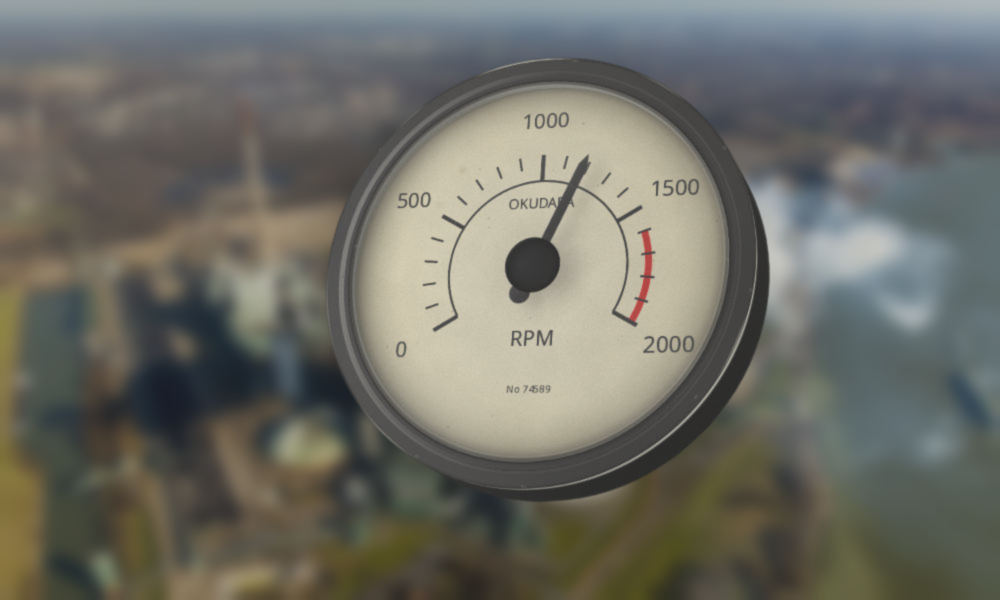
1200rpm
